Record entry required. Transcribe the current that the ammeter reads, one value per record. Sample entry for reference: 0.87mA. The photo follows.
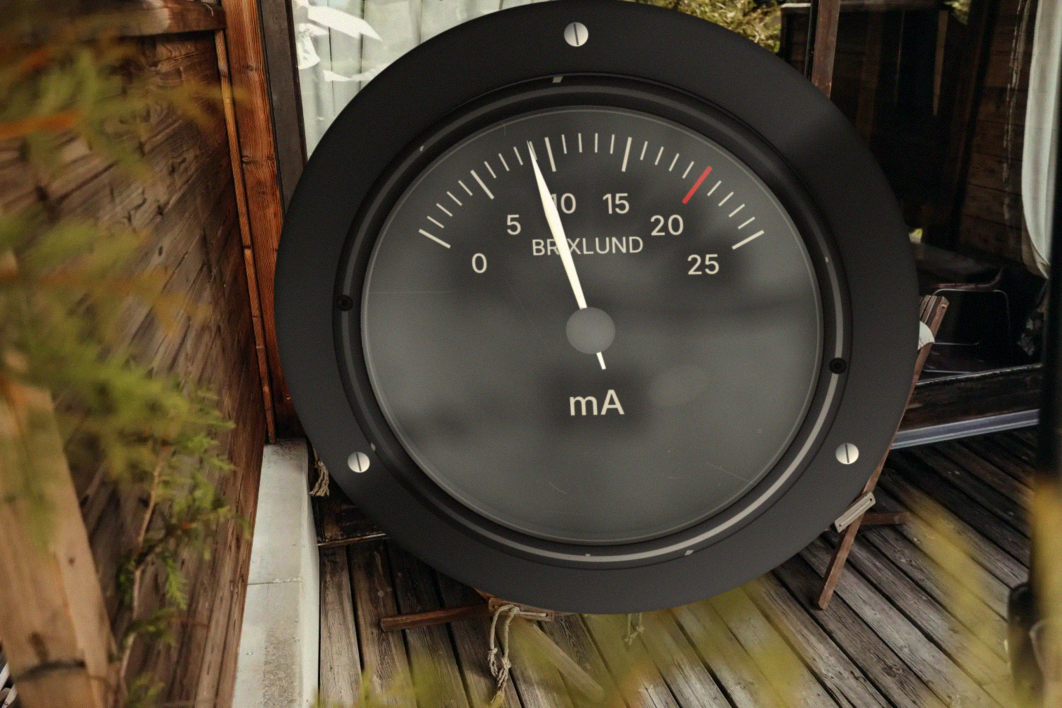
9mA
